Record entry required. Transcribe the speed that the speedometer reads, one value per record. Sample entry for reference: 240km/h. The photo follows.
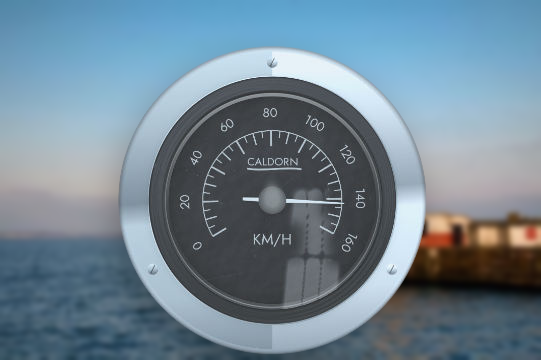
142.5km/h
